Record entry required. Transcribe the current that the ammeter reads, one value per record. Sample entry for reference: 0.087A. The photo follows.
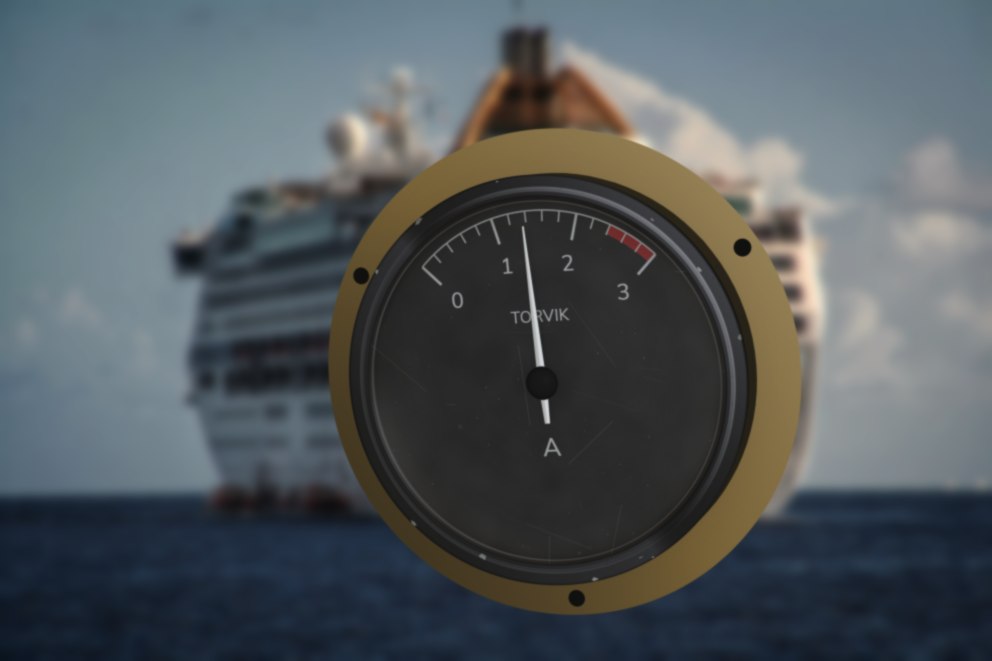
1.4A
